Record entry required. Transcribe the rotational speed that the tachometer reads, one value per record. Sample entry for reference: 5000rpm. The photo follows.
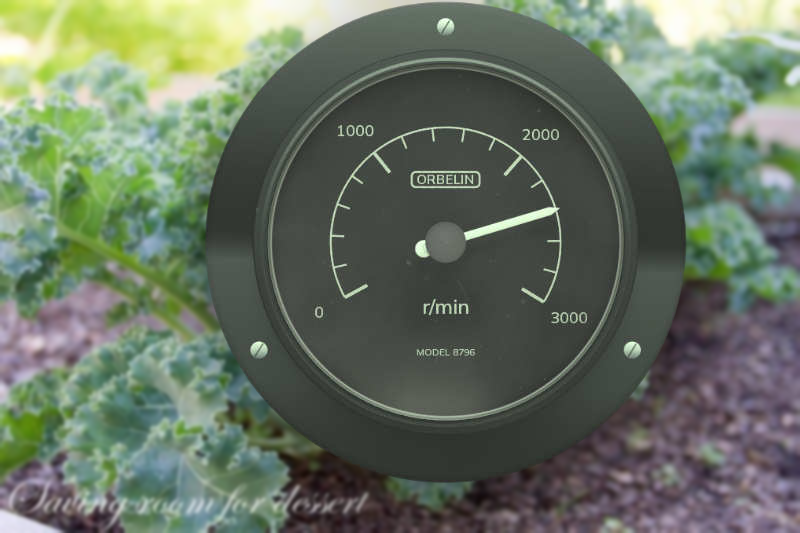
2400rpm
